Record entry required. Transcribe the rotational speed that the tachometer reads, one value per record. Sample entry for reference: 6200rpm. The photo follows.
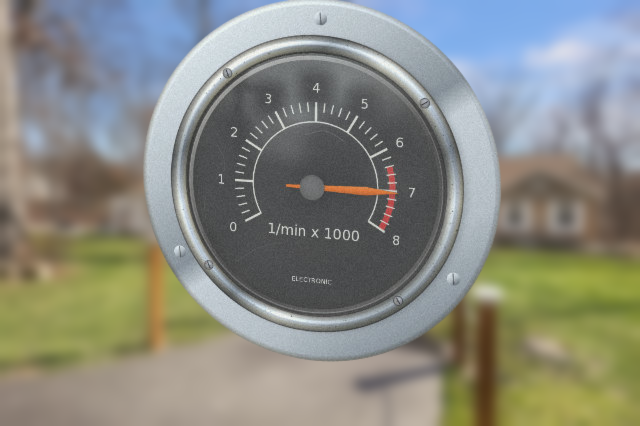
7000rpm
